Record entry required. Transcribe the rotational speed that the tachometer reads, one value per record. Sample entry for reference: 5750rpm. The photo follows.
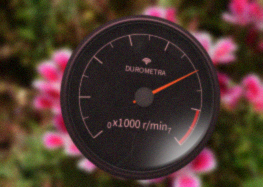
5000rpm
